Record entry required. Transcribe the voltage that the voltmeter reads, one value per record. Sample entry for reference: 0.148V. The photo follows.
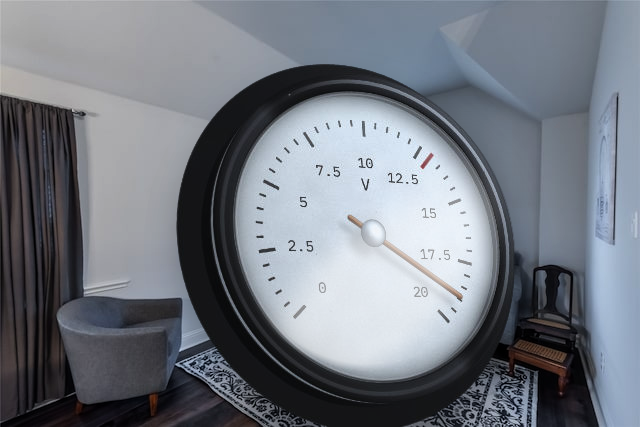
19V
